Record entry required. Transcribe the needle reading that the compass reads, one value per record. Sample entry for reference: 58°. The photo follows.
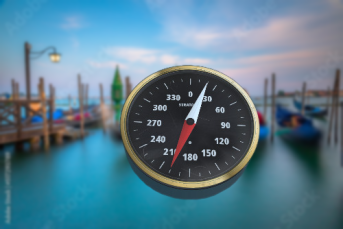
200°
